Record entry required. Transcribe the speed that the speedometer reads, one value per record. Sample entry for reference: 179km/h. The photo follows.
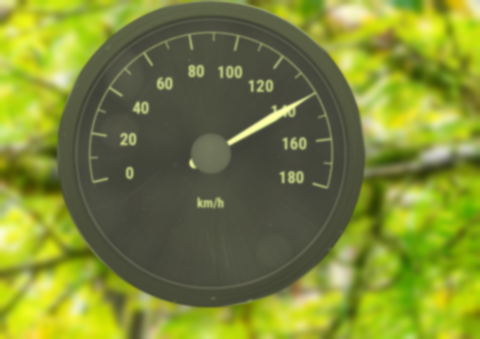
140km/h
